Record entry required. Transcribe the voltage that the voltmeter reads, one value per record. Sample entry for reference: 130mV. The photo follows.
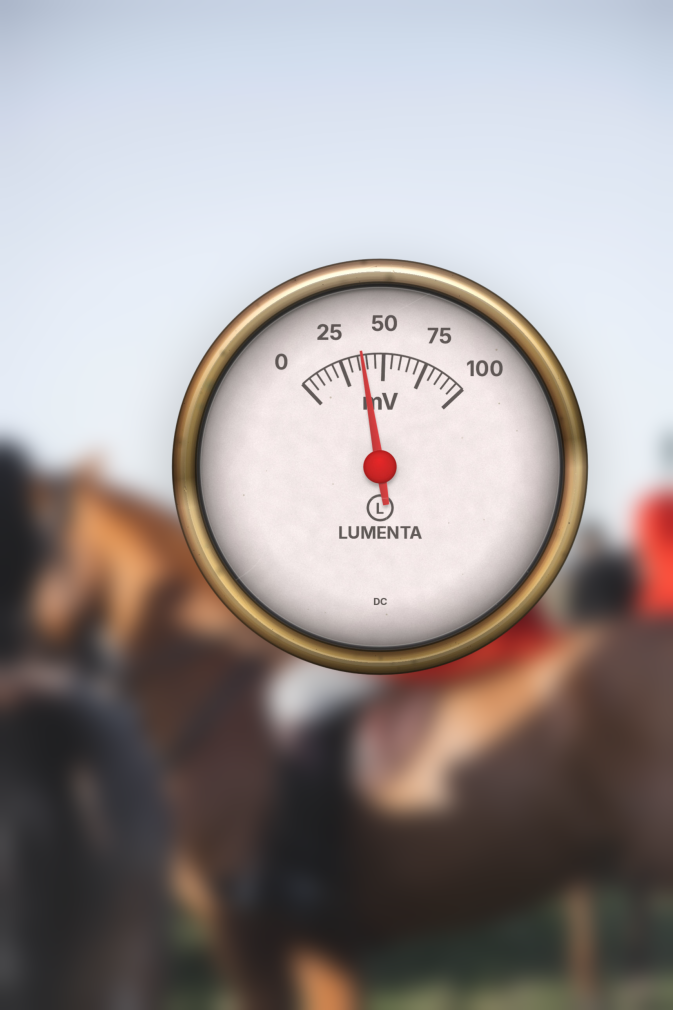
37.5mV
